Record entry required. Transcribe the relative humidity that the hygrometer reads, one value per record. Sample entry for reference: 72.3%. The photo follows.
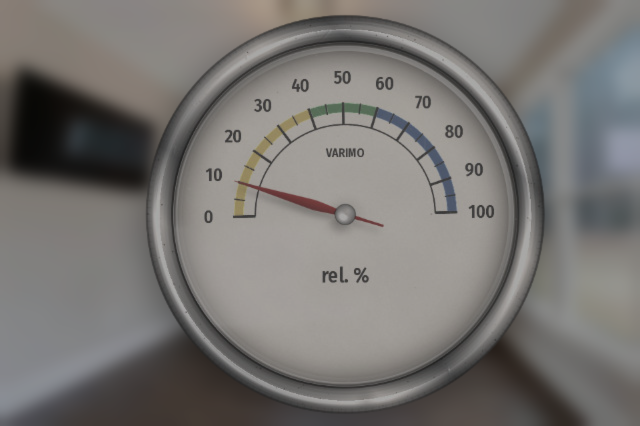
10%
